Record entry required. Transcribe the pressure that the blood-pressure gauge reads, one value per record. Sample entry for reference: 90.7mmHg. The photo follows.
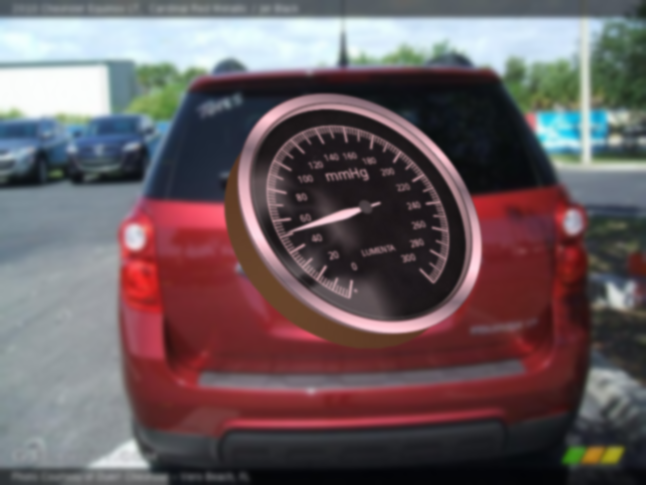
50mmHg
